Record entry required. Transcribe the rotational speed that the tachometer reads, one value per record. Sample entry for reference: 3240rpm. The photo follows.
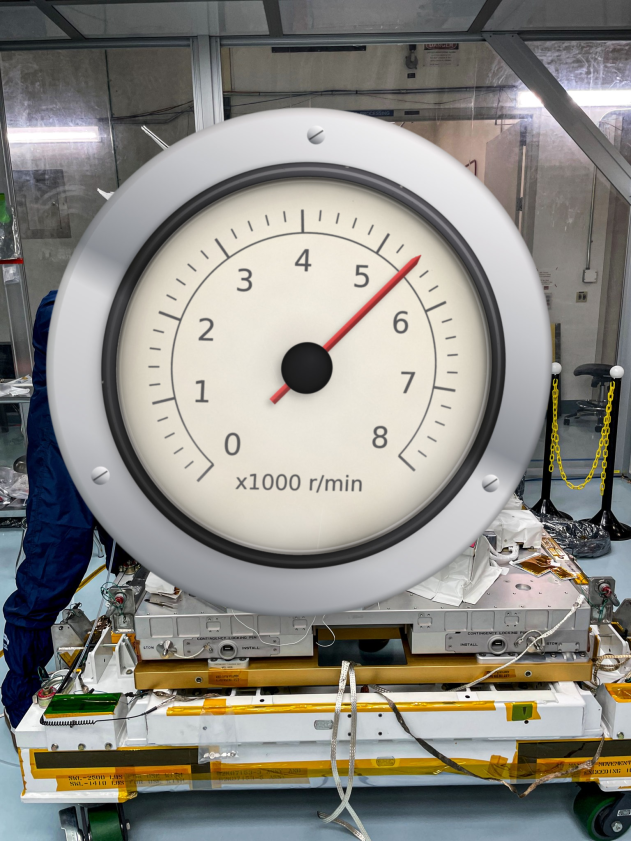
5400rpm
